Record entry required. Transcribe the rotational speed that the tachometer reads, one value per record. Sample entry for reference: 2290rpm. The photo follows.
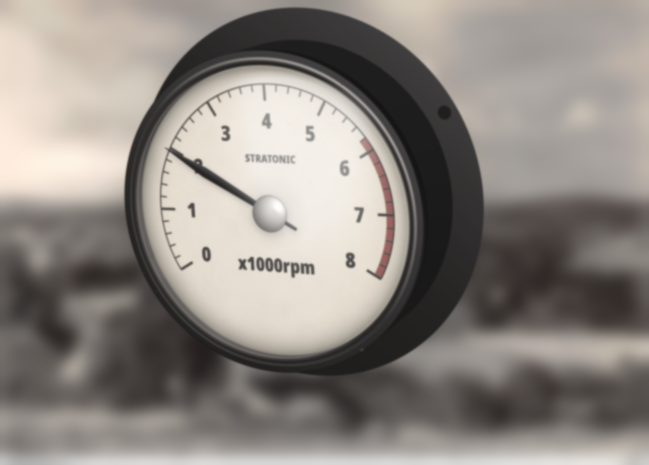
2000rpm
